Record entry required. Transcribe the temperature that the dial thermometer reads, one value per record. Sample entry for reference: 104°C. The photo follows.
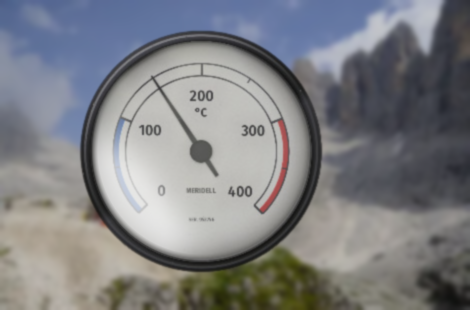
150°C
